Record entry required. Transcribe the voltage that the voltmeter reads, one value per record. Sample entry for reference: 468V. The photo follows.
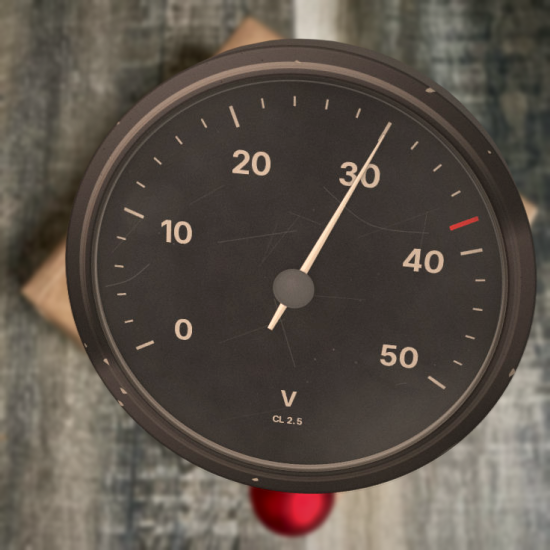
30V
